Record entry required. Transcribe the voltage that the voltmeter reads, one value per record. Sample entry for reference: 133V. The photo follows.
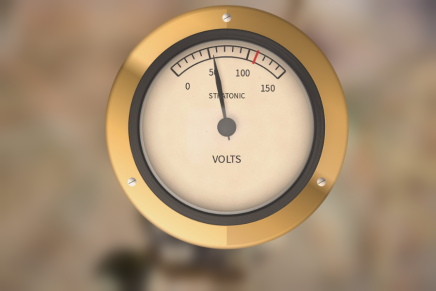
55V
